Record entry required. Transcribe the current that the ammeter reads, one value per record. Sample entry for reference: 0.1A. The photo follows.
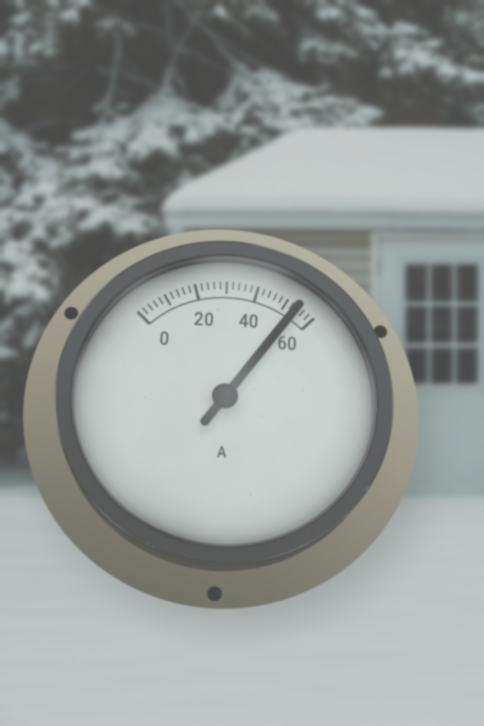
54A
